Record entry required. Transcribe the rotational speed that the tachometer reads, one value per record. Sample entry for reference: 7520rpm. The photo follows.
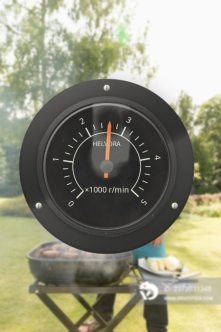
2600rpm
